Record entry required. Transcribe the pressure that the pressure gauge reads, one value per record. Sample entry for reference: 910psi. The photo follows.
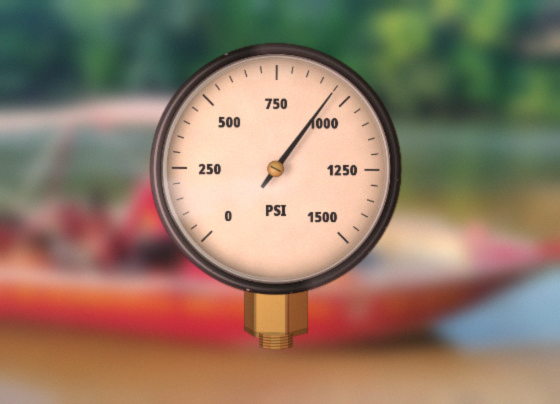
950psi
